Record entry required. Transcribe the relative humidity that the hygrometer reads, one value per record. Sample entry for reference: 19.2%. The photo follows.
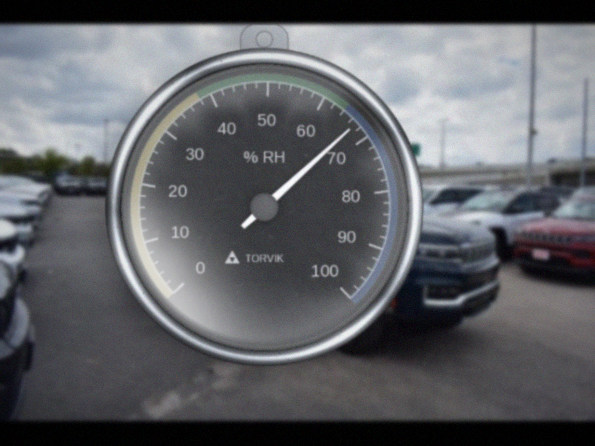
67%
